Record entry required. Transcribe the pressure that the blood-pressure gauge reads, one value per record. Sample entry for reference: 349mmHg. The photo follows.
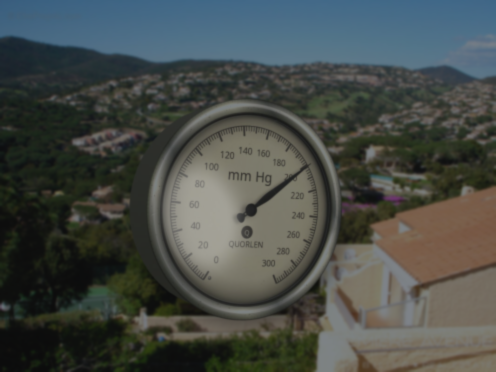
200mmHg
